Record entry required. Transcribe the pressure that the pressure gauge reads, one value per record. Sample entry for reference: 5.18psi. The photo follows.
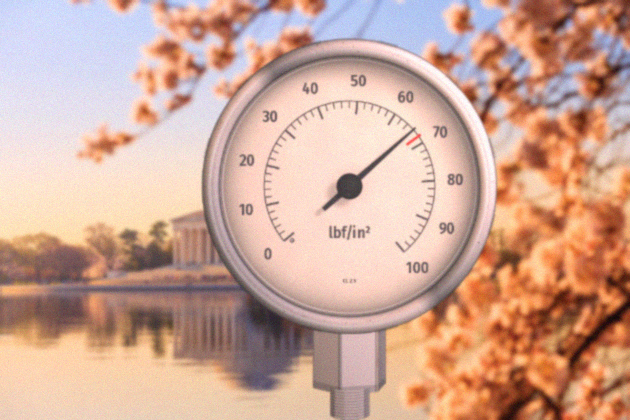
66psi
